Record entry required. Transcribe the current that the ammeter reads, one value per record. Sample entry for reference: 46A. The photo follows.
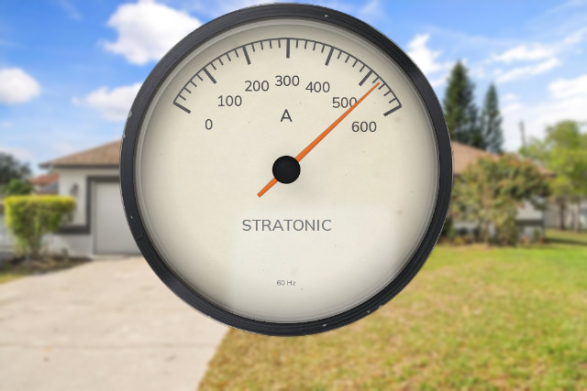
530A
